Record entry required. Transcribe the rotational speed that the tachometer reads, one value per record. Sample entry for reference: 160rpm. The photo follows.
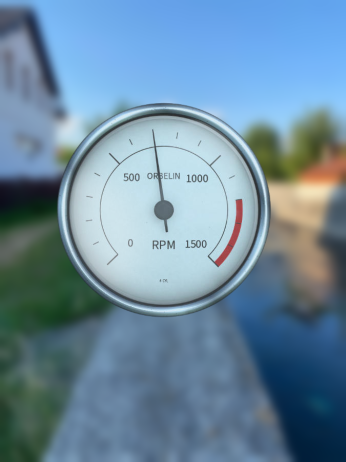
700rpm
